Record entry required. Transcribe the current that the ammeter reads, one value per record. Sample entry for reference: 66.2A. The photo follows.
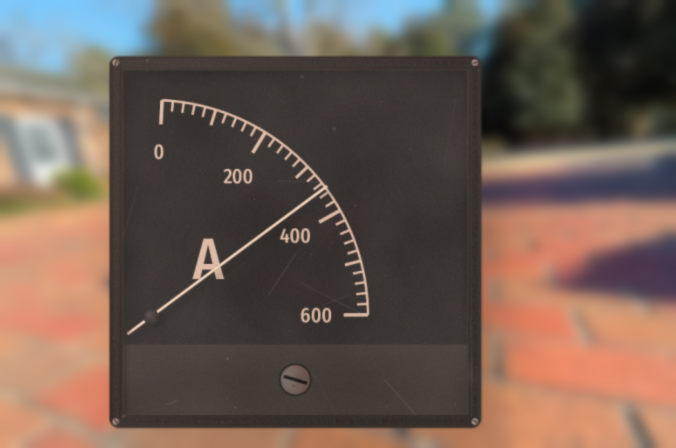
350A
